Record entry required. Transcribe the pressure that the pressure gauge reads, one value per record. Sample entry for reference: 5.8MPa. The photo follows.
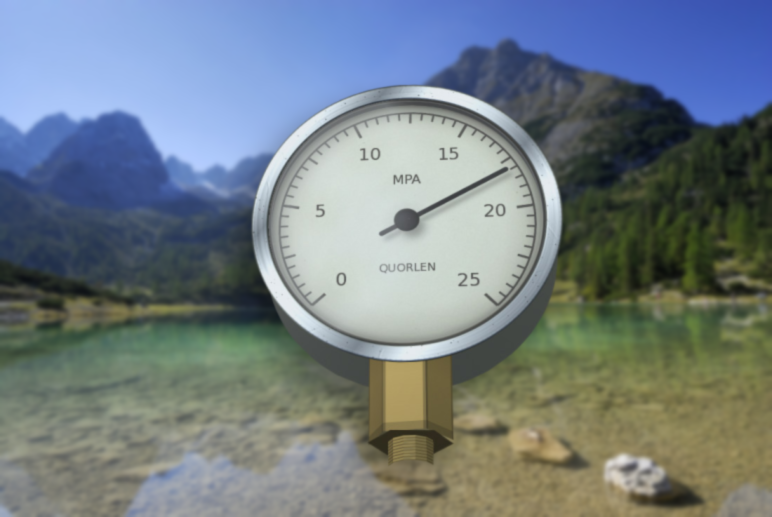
18MPa
